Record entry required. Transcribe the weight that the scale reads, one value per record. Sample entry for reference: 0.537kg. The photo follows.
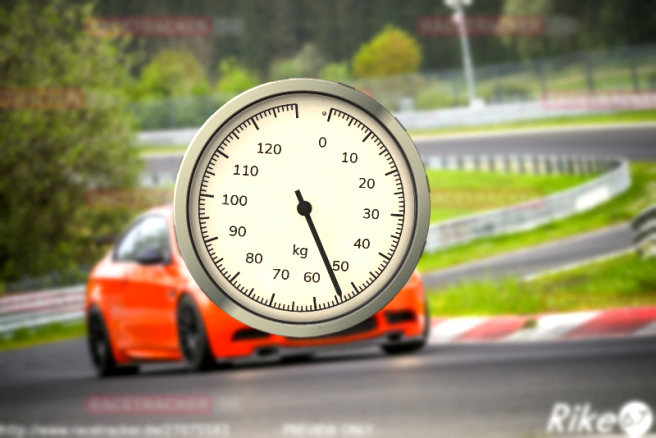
54kg
